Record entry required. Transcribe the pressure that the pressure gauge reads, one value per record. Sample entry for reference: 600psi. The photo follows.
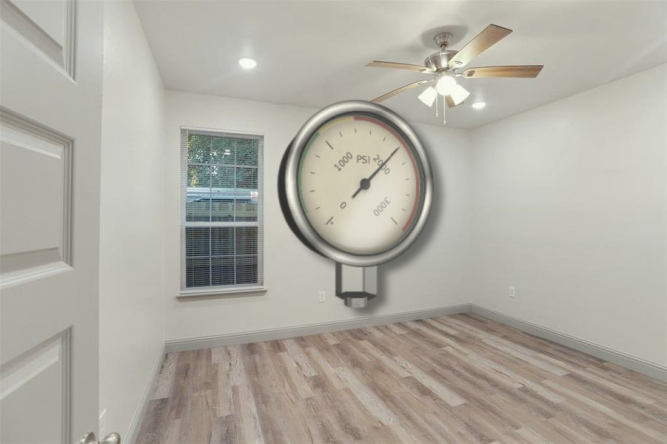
2000psi
